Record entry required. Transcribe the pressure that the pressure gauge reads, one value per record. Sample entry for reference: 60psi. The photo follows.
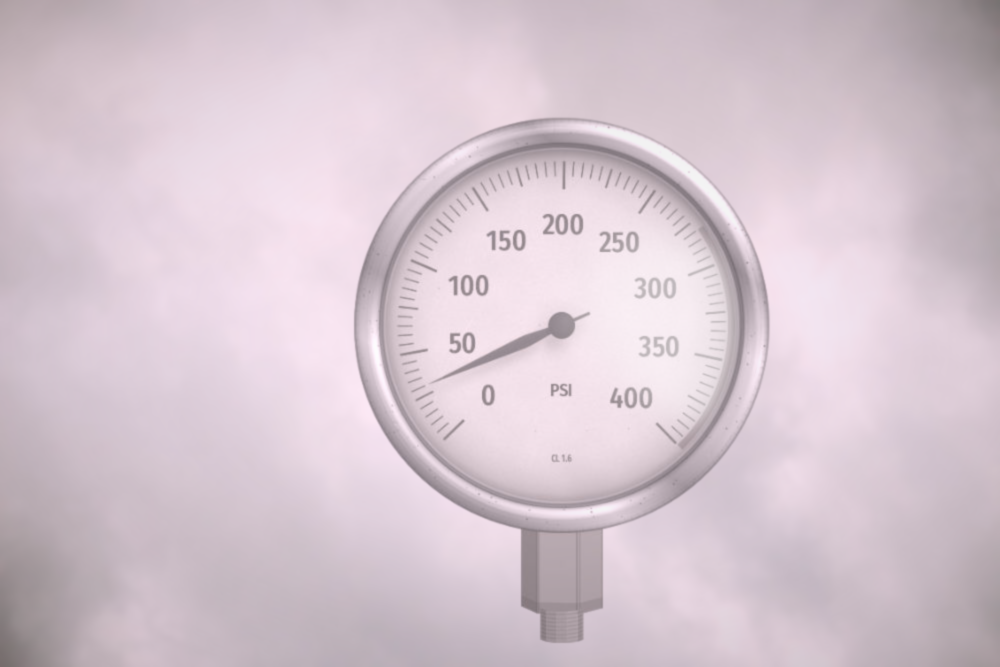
30psi
